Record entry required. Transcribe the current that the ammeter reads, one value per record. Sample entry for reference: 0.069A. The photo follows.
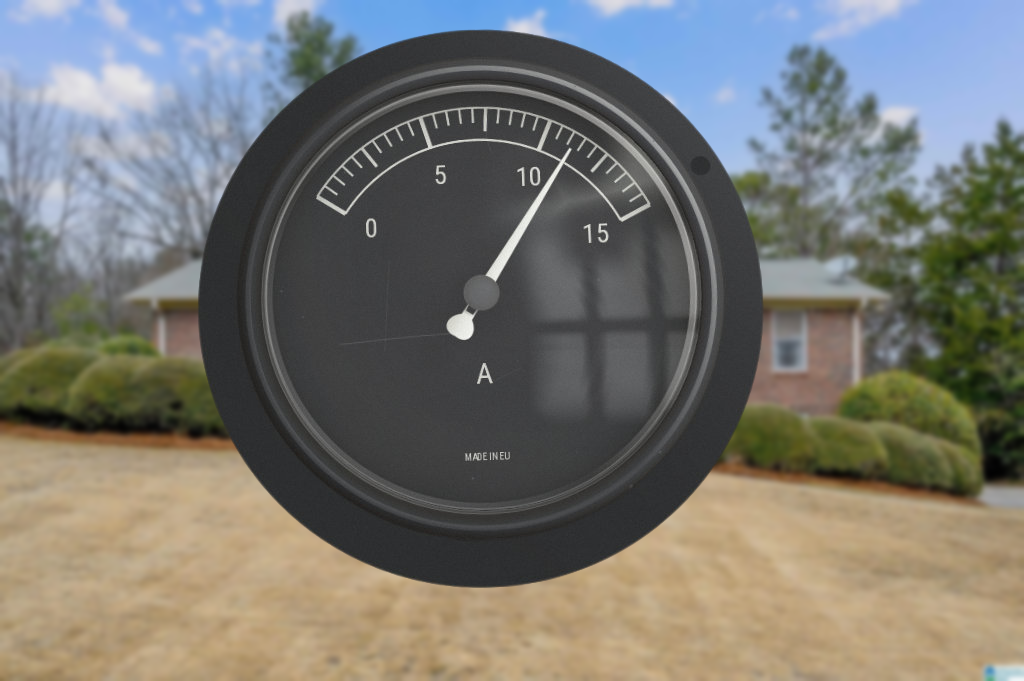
11.25A
